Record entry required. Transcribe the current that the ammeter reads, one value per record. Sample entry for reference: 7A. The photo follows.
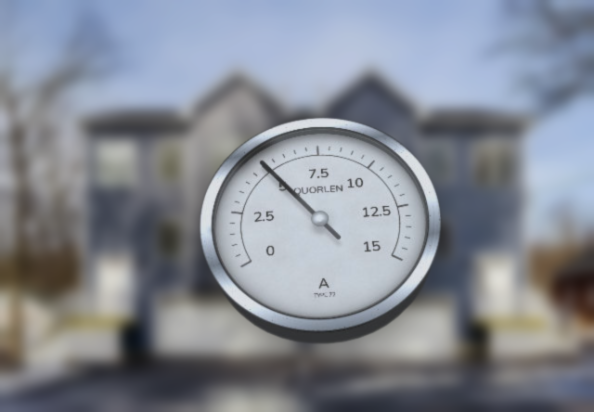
5A
